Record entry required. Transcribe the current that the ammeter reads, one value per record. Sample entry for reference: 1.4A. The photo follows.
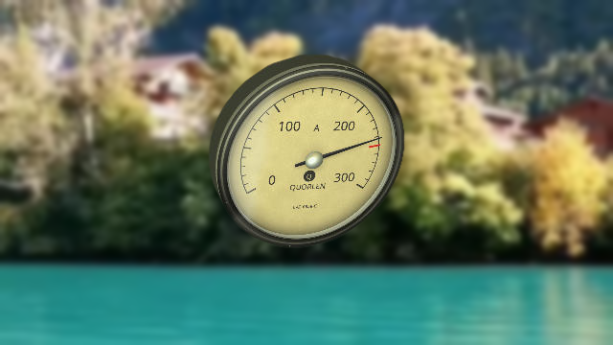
240A
